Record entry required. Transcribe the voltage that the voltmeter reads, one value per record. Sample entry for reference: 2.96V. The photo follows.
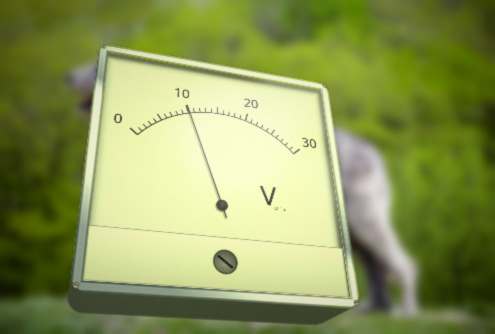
10V
